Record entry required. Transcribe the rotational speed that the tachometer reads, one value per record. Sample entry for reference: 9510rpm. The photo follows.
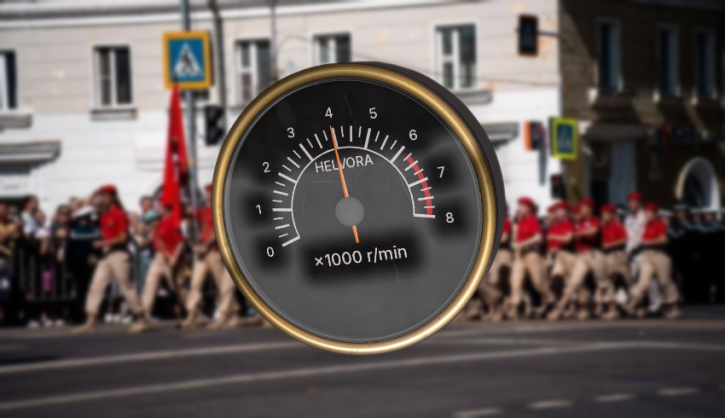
4000rpm
